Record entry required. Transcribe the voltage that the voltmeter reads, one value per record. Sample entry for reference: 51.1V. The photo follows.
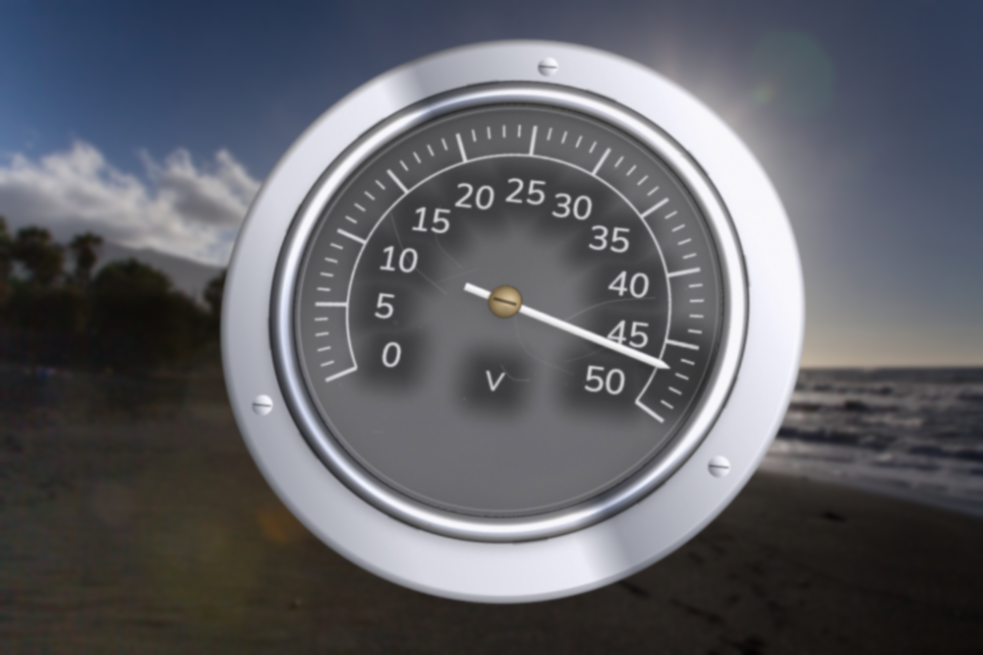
47V
